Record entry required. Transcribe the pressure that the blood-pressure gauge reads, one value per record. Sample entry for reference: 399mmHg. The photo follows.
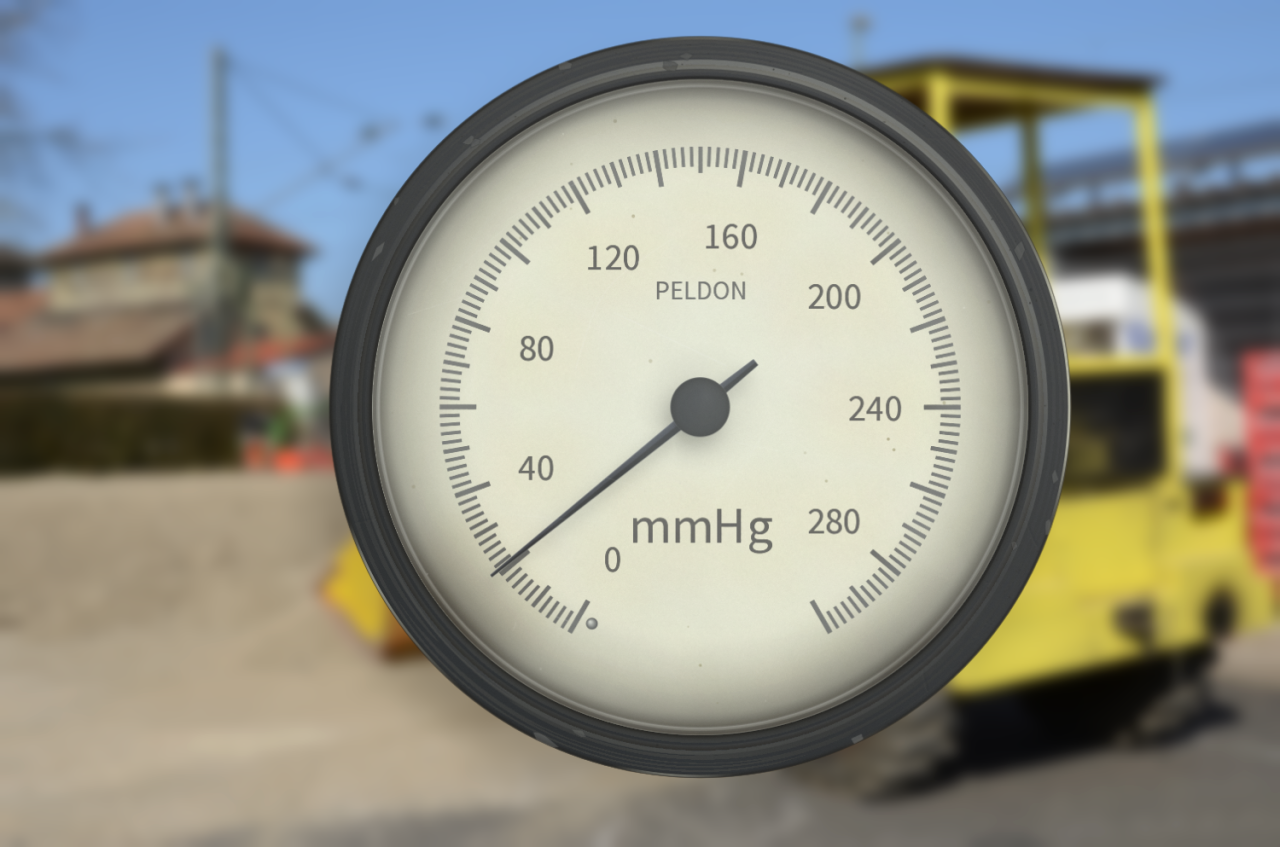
21mmHg
